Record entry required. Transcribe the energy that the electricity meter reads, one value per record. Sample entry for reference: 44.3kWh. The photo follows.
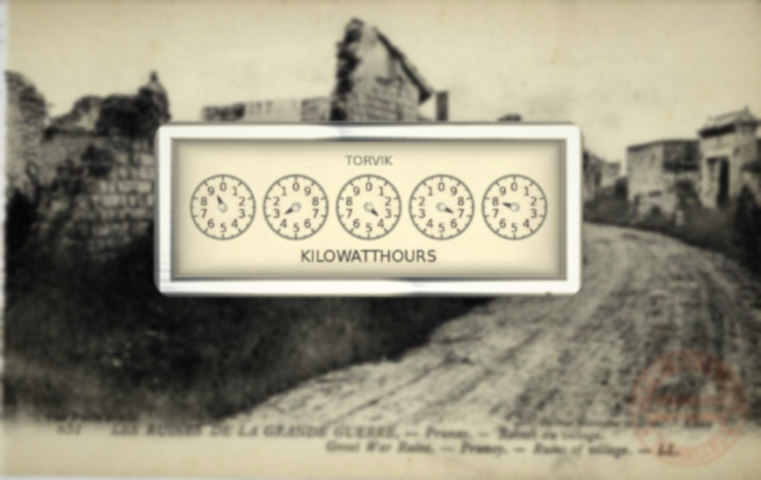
93368kWh
